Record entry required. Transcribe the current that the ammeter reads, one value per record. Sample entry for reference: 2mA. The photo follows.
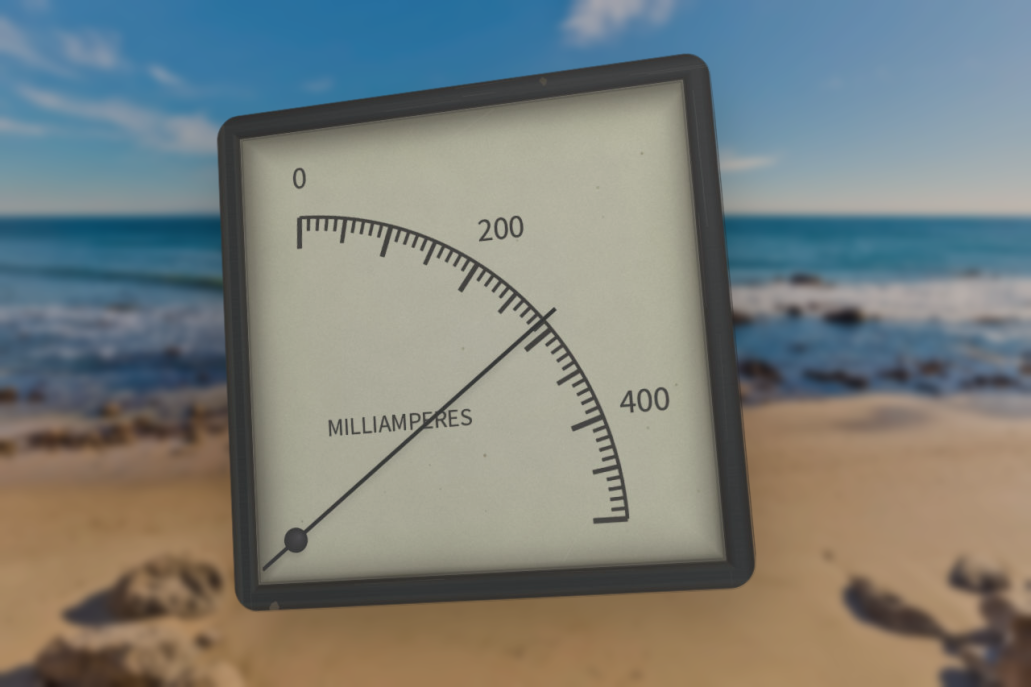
290mA
